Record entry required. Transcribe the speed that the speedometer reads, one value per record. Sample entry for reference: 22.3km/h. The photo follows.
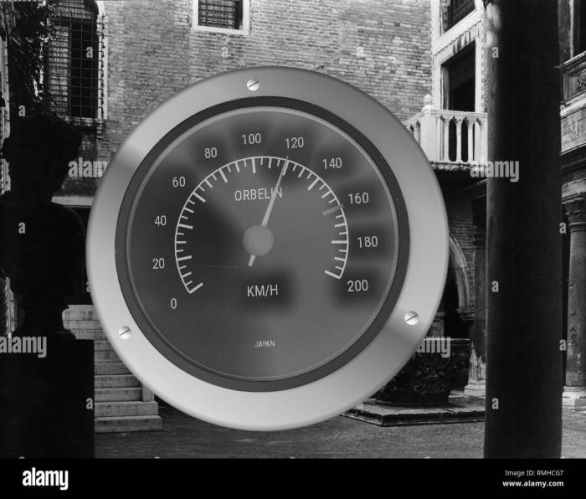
120km/h
